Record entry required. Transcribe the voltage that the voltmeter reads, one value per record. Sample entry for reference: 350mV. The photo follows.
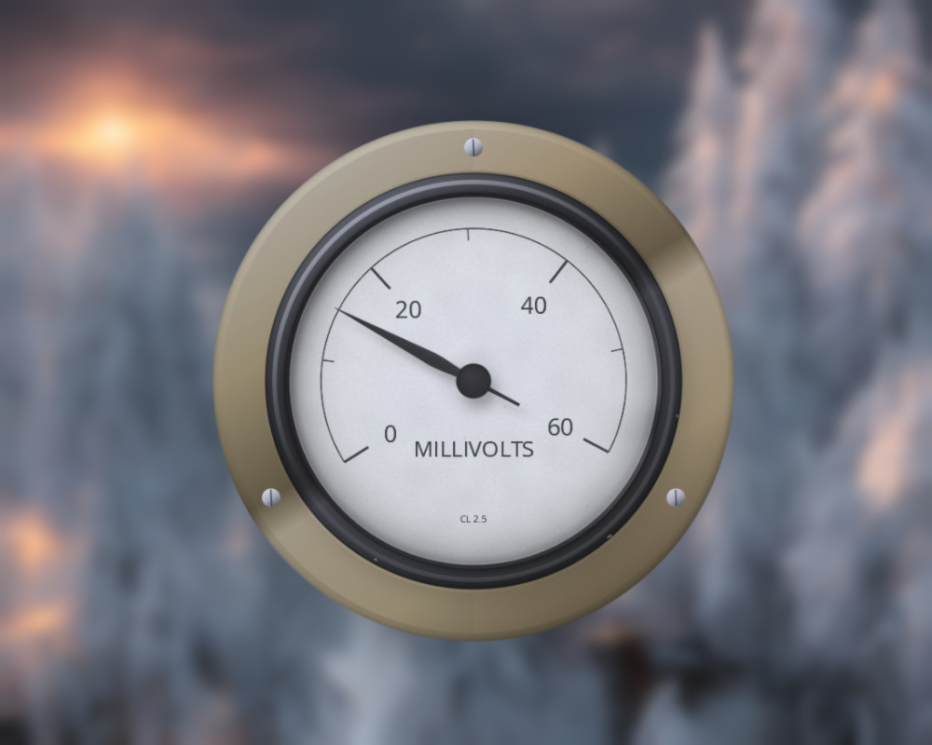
15mV
